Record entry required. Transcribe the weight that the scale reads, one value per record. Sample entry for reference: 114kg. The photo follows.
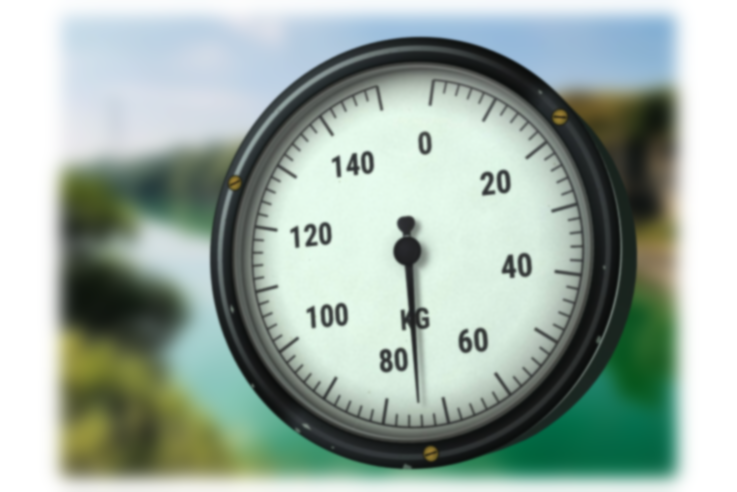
74kg
